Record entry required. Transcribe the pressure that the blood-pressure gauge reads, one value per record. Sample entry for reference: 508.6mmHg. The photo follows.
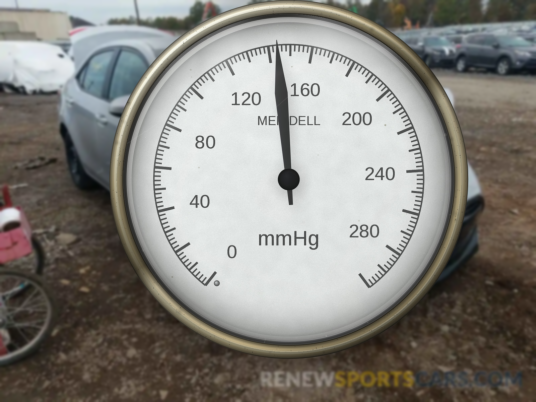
144mmHg
